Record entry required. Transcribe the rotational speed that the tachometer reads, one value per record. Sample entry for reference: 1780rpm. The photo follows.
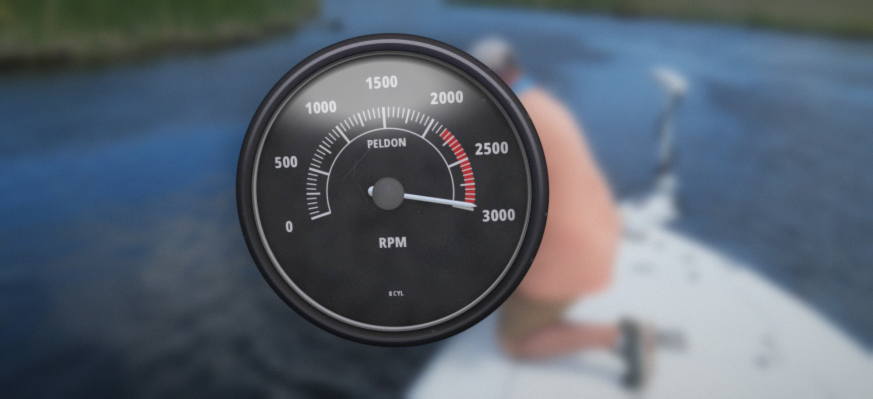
2950rpm
